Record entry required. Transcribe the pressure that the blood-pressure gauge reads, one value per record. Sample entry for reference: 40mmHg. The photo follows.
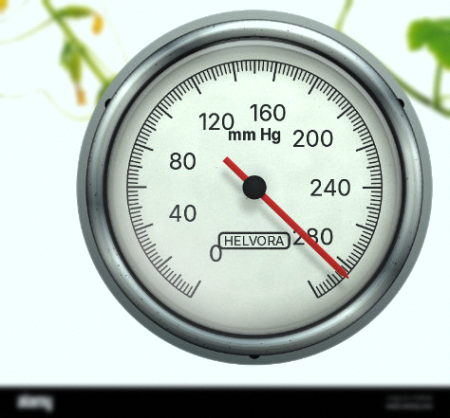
284mmHg
